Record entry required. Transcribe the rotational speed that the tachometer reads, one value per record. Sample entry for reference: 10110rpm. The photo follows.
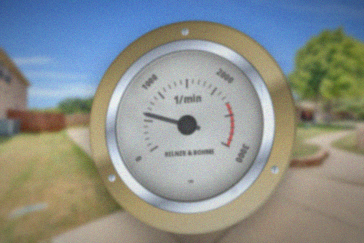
600rpm
